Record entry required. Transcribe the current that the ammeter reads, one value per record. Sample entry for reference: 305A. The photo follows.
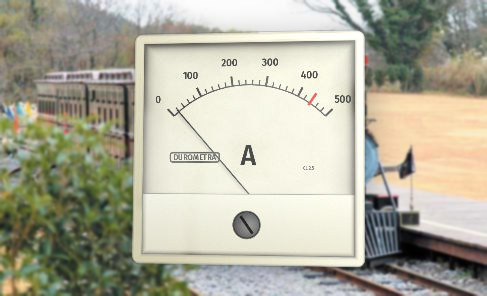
20A
